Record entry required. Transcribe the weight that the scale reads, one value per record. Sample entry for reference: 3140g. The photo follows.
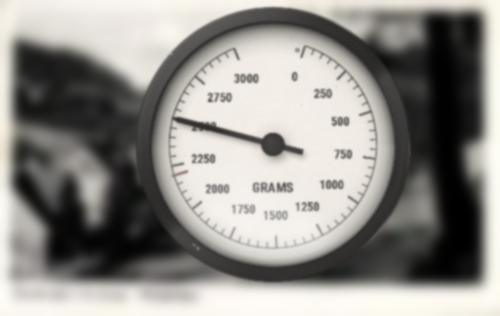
2500g
